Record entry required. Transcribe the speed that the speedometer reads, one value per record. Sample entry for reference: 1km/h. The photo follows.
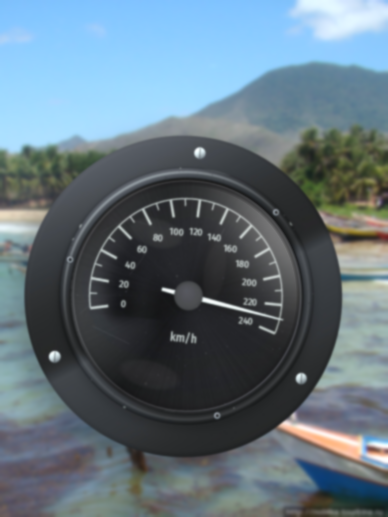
230km/h
